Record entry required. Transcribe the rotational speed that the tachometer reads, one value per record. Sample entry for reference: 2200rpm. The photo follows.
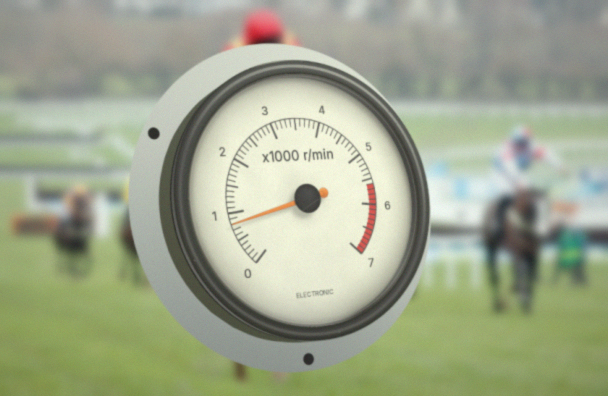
800rpm
